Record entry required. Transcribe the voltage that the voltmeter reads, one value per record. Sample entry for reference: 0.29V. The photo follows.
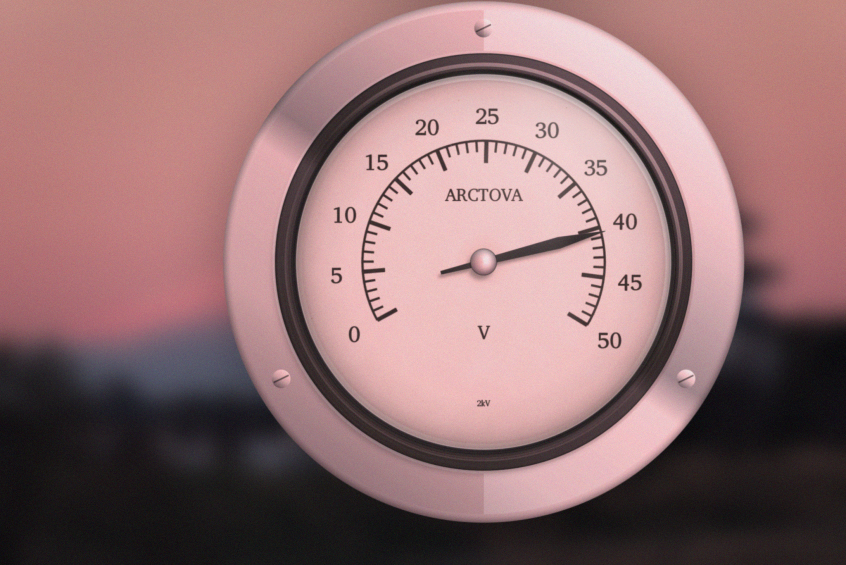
40.5V
